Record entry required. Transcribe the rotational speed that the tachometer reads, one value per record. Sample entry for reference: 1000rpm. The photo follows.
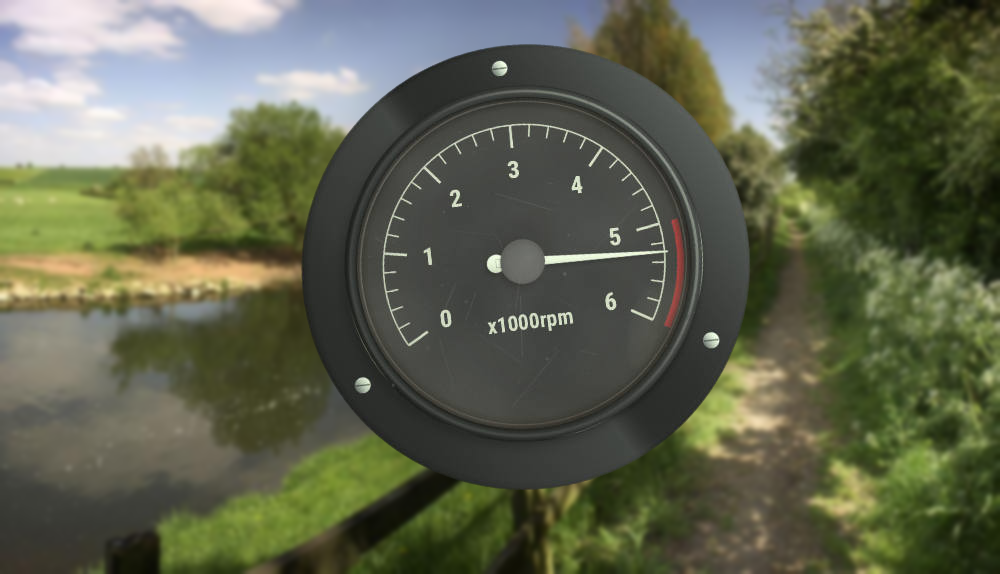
5300rpm
